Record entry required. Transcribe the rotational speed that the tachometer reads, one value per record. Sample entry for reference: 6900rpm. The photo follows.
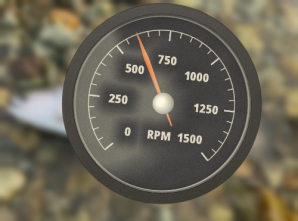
600rpm
